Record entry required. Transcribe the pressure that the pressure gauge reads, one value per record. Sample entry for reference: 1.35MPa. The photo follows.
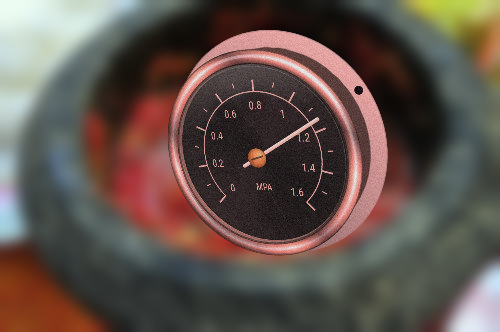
1.15MPa
